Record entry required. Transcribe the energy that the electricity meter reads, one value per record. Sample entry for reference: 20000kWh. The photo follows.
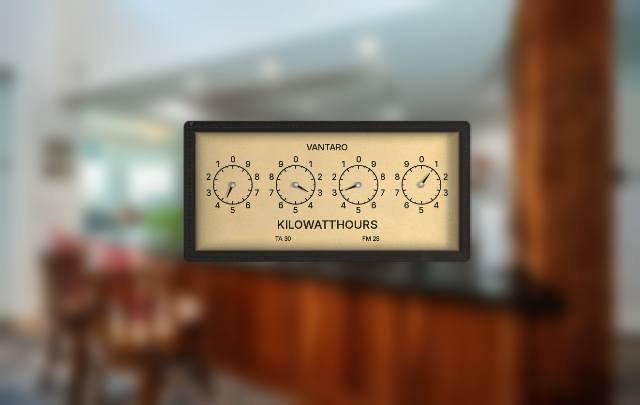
4331kWh
